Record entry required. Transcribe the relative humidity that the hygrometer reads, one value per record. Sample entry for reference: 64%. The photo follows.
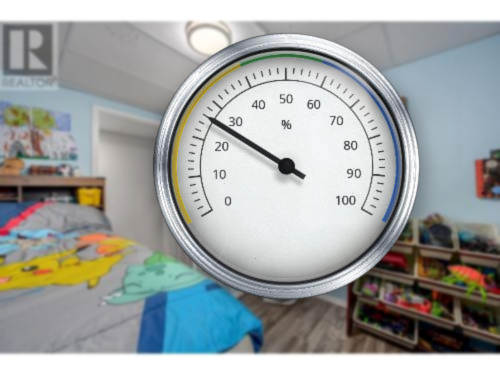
26%
